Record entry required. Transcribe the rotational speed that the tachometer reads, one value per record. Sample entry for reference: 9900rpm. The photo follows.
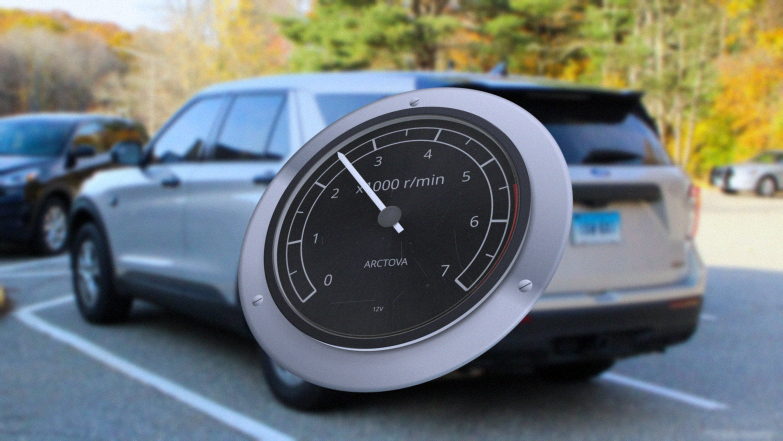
2500rpm
